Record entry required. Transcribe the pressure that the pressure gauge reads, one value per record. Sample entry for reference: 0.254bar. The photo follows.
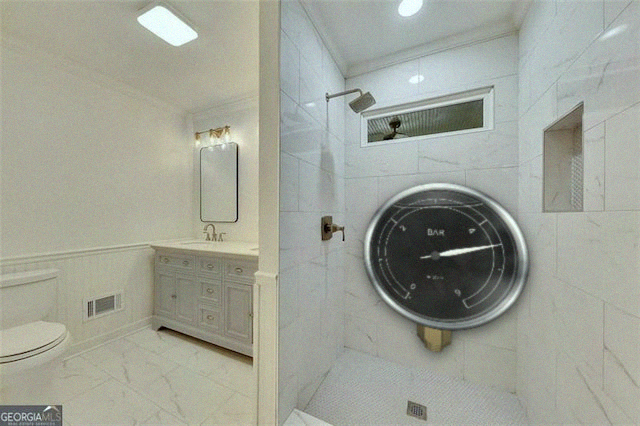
4.5bar
